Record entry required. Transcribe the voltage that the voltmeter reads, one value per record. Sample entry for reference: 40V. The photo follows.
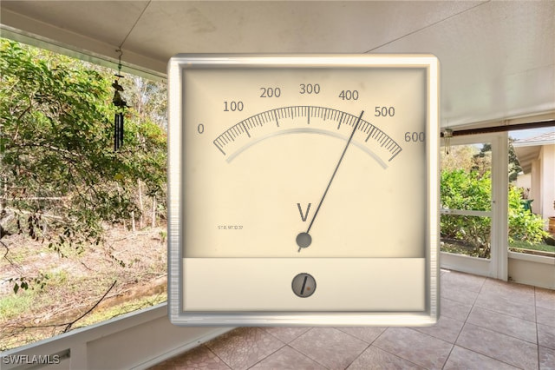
450V
